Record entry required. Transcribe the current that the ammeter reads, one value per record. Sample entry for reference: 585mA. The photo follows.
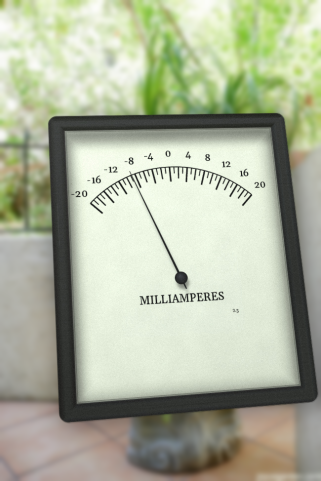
-9mA
